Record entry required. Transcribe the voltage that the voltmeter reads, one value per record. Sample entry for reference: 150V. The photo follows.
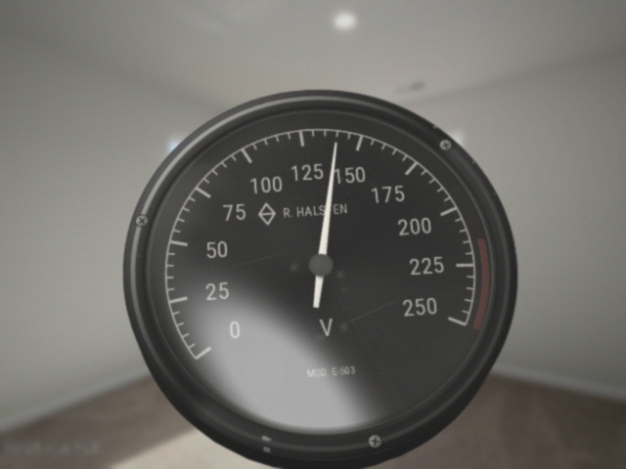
140V
